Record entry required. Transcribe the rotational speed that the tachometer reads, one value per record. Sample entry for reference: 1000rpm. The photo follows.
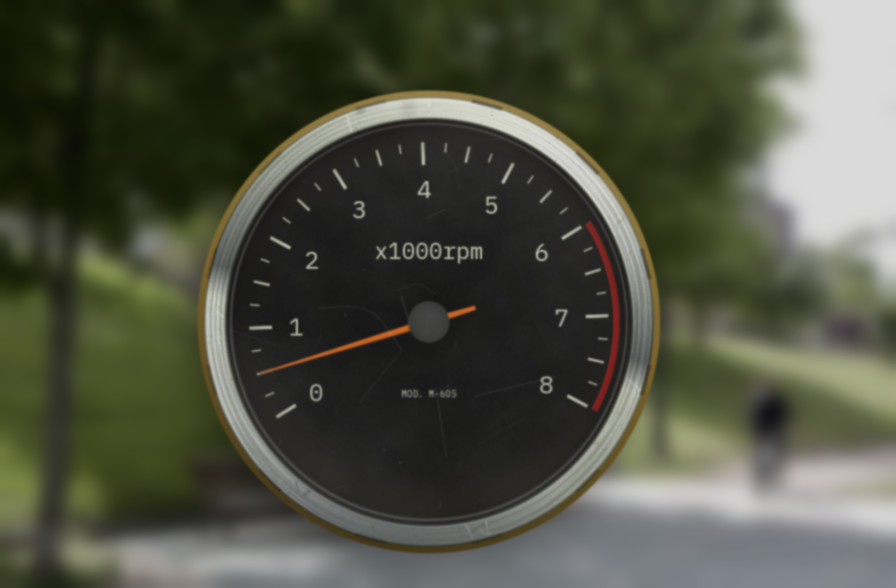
500rpm
